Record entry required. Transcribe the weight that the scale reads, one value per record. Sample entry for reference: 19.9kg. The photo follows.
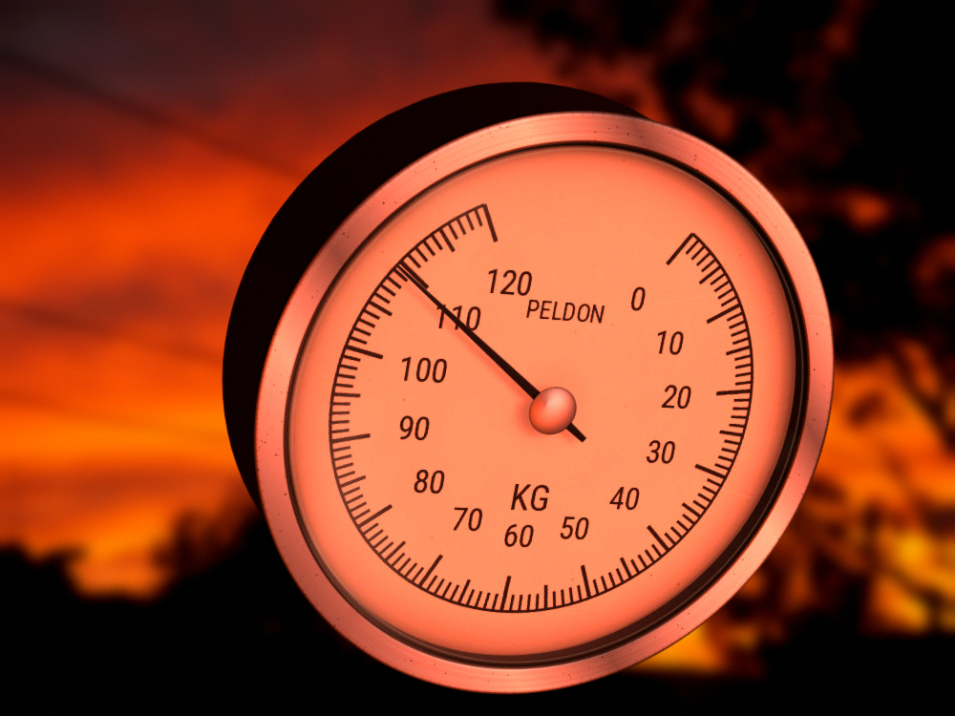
109.5kg
